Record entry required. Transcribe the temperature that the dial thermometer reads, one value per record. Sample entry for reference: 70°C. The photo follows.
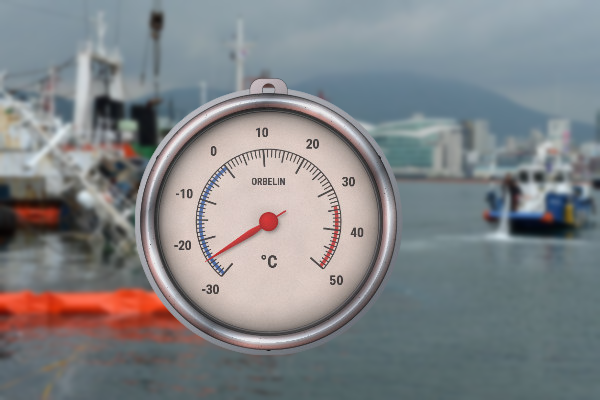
-25°C
